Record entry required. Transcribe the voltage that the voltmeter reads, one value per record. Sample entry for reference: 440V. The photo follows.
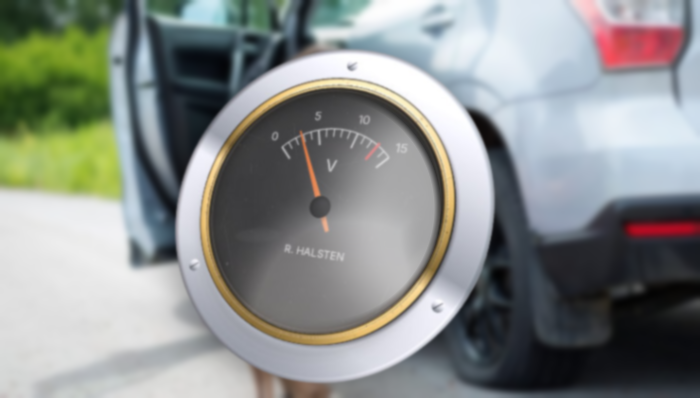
3V
